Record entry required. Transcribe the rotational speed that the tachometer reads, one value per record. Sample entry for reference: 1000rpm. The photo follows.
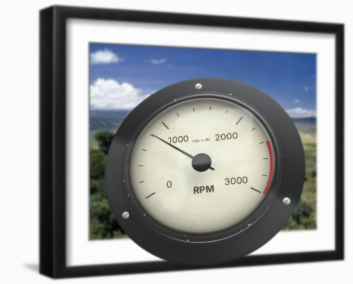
800rpm
